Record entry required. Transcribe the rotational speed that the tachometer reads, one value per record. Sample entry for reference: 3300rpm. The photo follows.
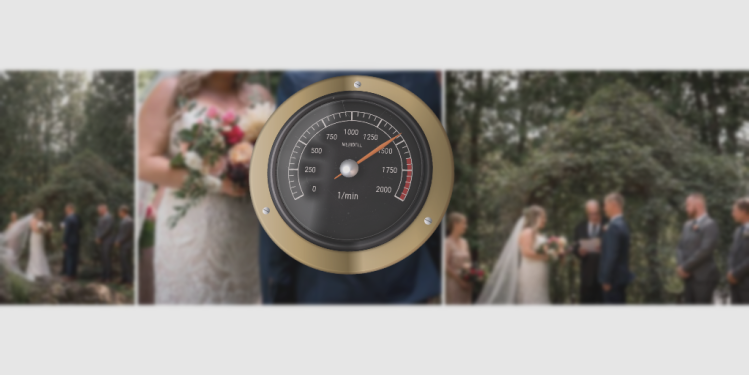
1450rpm
